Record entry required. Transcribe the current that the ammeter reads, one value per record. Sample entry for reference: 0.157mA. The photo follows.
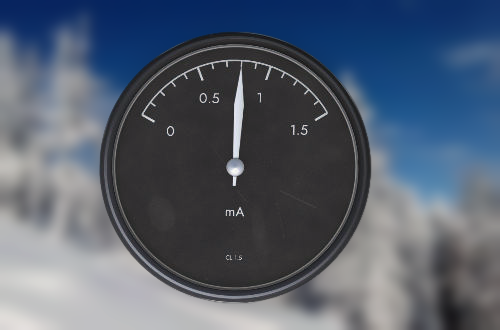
0.8mA
